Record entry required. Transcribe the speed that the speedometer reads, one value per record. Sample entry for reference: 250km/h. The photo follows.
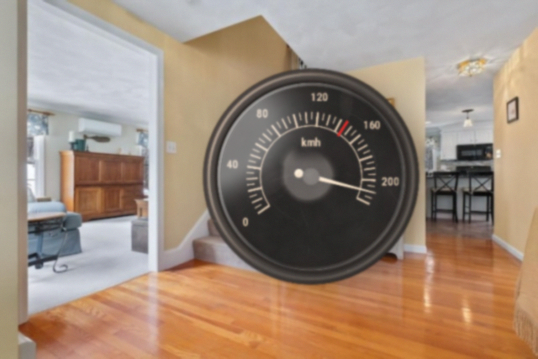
210km/h
